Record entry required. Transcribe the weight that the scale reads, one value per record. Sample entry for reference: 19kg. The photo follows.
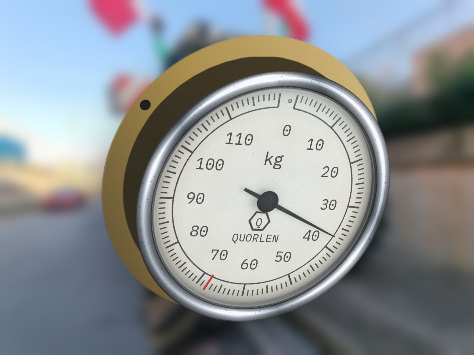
37kg
